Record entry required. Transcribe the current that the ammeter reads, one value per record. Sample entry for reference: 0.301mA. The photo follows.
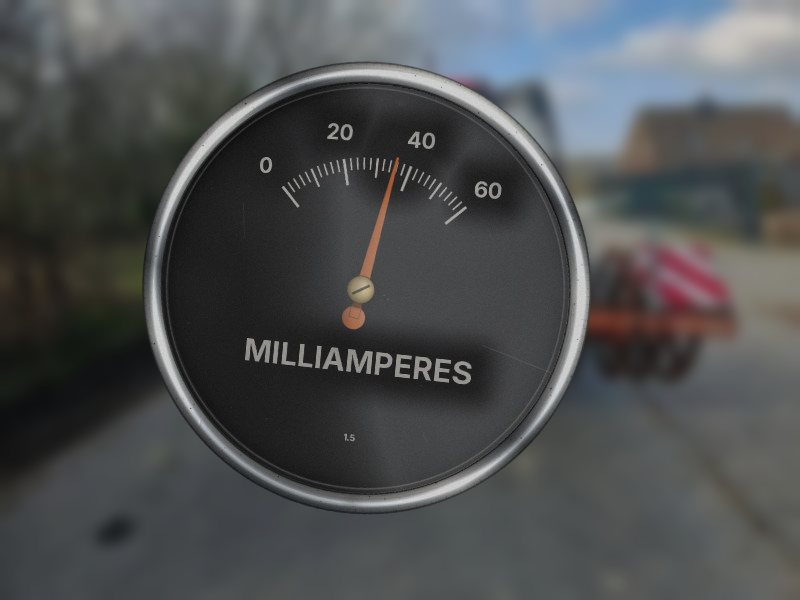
36mA
